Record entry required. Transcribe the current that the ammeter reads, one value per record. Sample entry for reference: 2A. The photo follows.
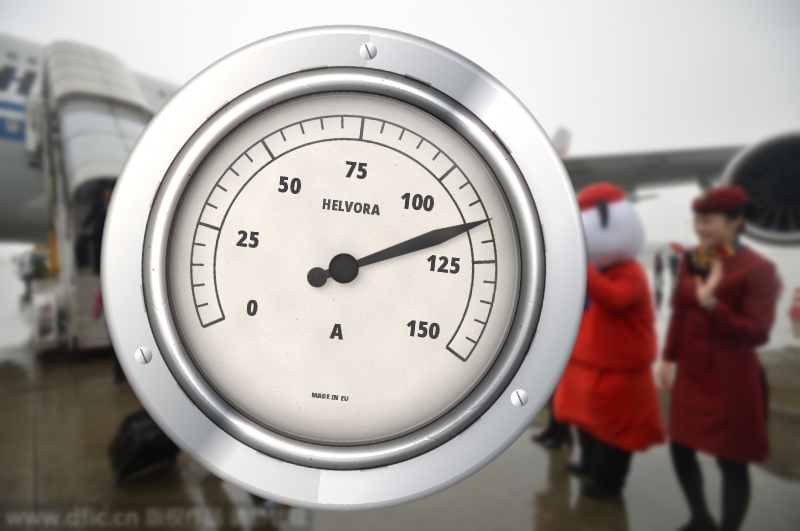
115A
